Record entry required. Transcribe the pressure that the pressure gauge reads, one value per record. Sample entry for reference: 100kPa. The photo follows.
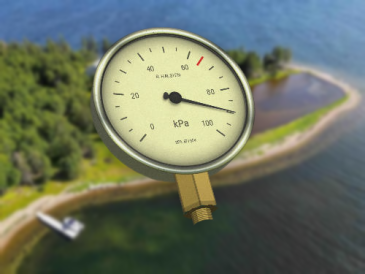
90kPa
